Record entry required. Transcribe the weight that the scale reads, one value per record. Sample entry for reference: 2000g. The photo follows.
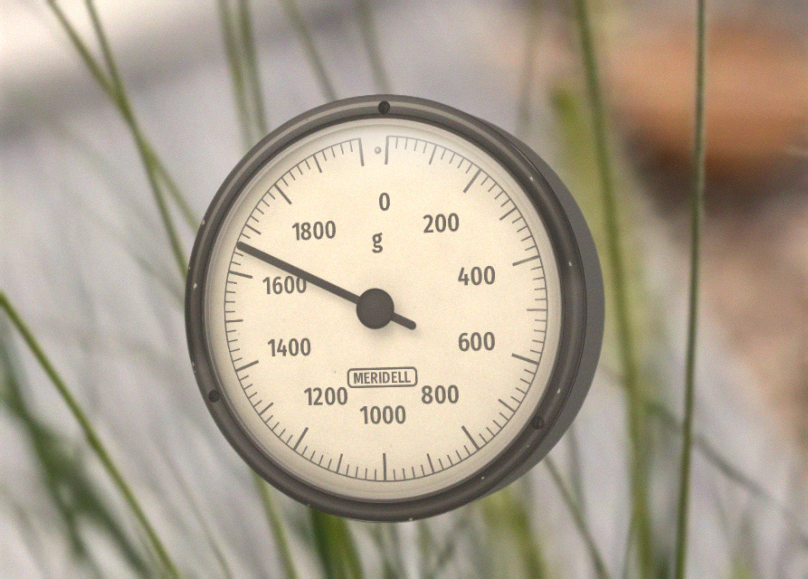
1660g
